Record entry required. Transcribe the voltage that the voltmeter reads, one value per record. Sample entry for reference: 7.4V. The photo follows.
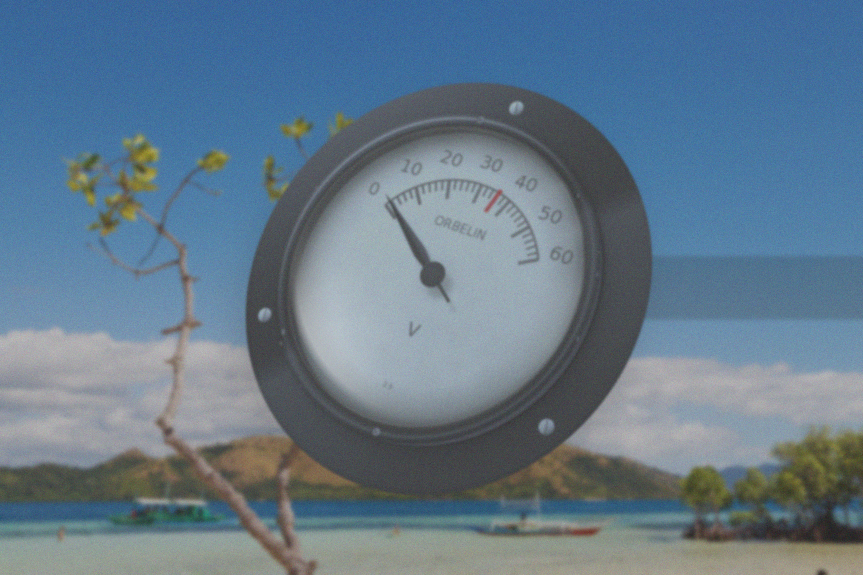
2V
